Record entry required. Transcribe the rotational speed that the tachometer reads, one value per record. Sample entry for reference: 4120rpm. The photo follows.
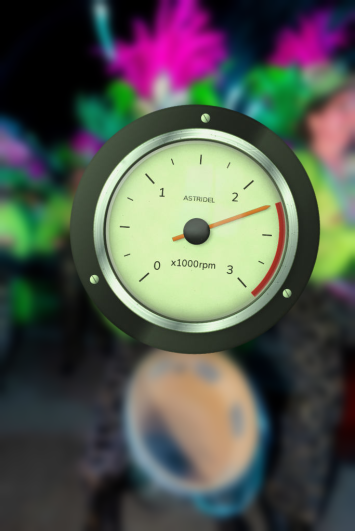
2250rpm
